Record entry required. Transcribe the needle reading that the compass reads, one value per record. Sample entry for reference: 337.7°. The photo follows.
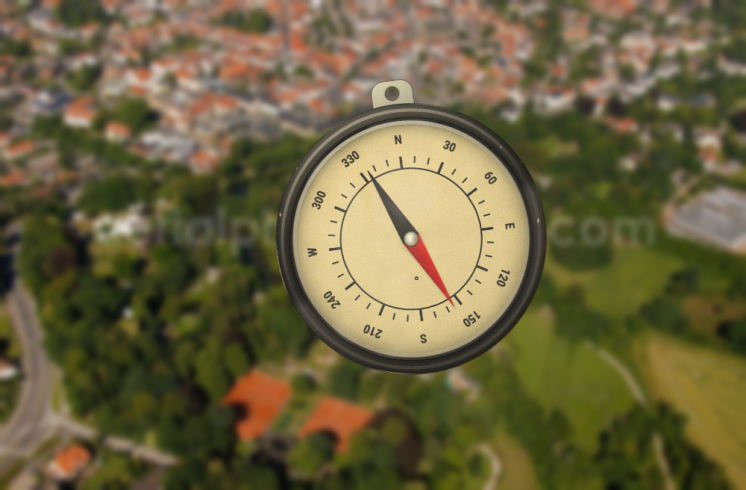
155°
